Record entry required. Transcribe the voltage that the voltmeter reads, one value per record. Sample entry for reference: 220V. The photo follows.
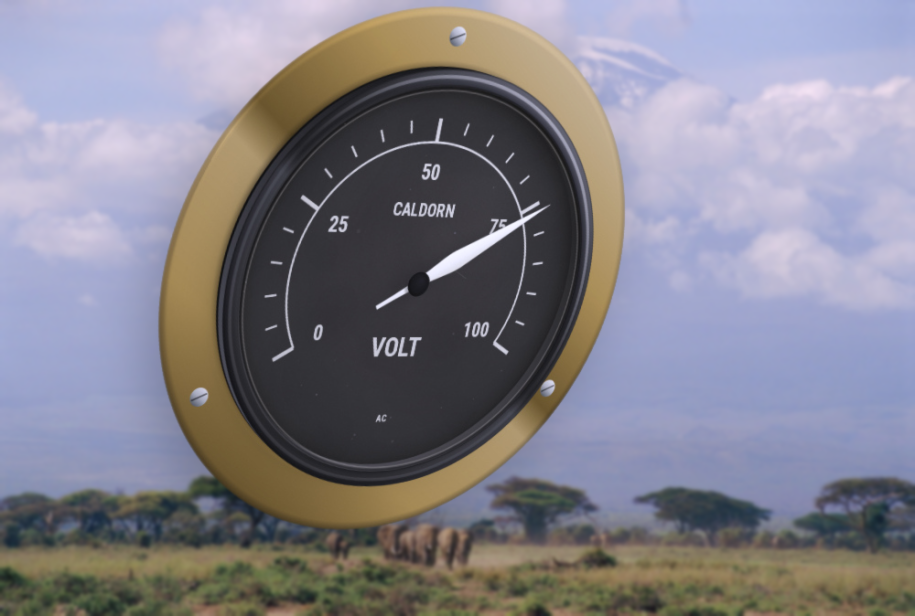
75V
